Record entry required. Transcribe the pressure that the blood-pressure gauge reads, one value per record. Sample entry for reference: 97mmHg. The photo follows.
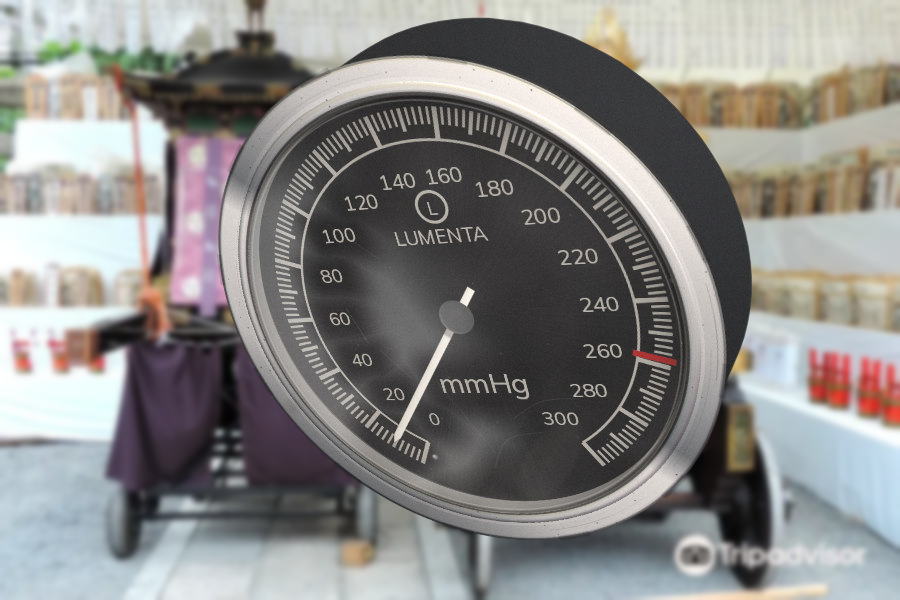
10mmHg
